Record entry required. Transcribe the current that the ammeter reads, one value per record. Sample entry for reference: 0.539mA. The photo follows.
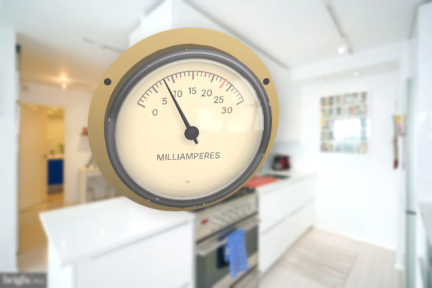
8mA
